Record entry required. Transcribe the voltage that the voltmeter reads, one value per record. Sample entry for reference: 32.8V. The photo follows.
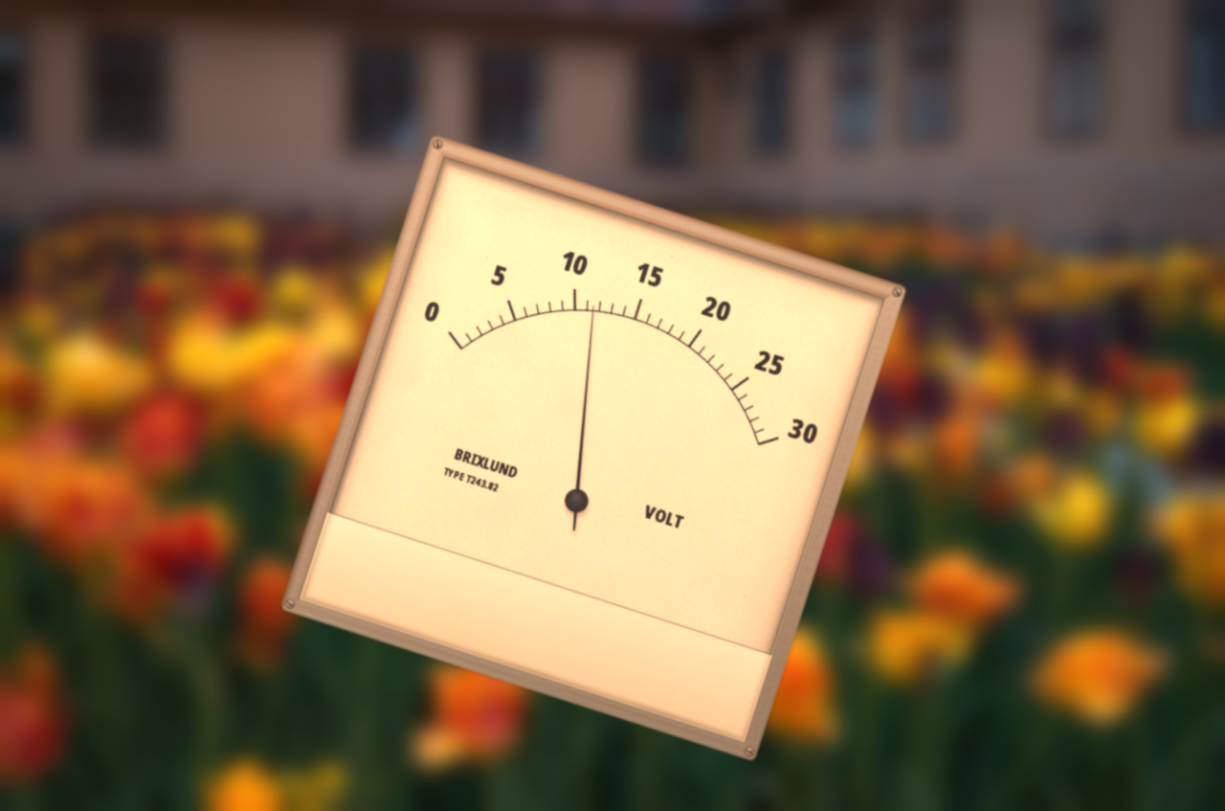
11.5V
